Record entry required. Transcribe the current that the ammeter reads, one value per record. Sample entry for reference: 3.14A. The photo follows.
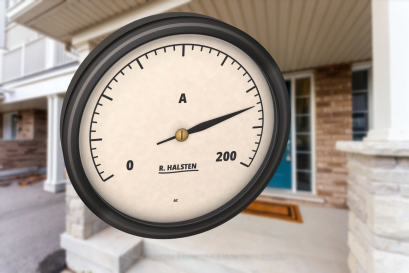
160A
